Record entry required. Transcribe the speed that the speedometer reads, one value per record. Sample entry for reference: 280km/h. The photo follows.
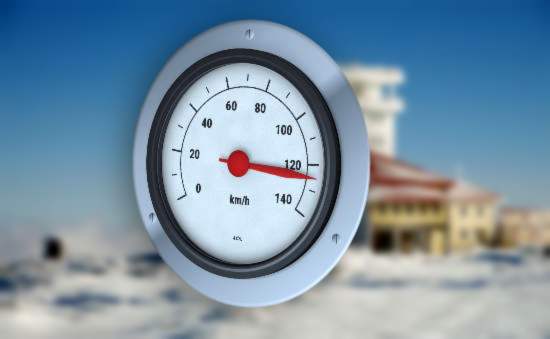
125km/h
